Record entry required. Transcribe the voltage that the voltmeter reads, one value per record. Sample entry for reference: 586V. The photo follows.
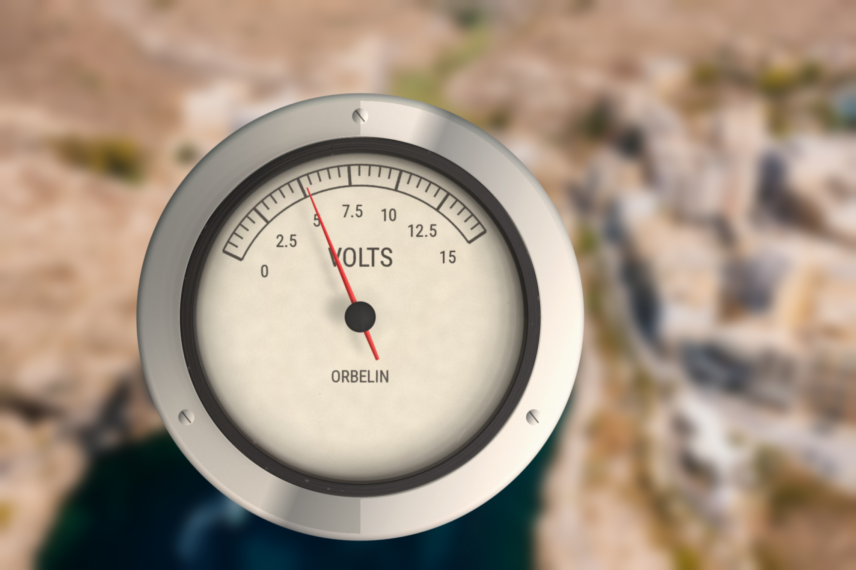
5.25V
